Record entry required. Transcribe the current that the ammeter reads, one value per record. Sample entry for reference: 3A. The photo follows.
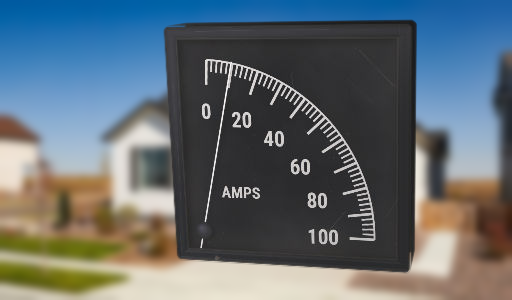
10A
